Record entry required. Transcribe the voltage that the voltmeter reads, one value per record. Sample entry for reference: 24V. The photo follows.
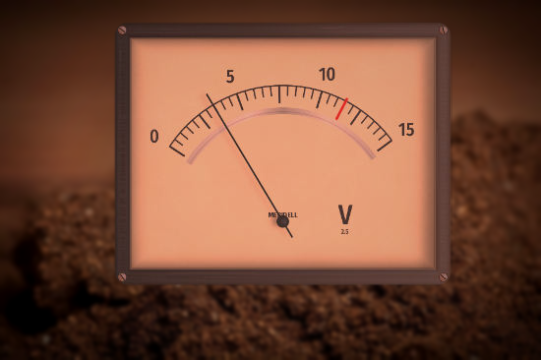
3.5V
